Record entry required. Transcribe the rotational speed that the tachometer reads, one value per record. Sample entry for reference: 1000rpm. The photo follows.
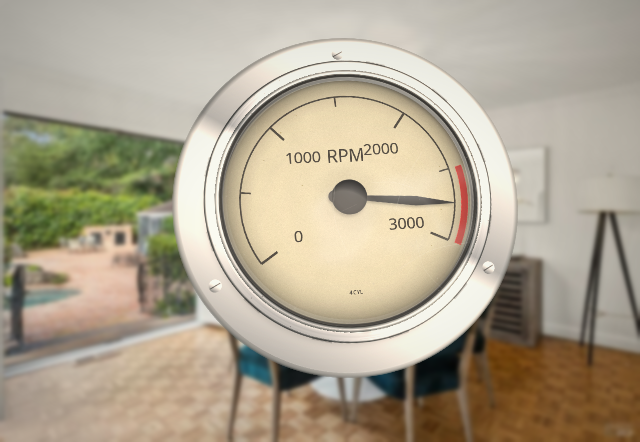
2750rpm
